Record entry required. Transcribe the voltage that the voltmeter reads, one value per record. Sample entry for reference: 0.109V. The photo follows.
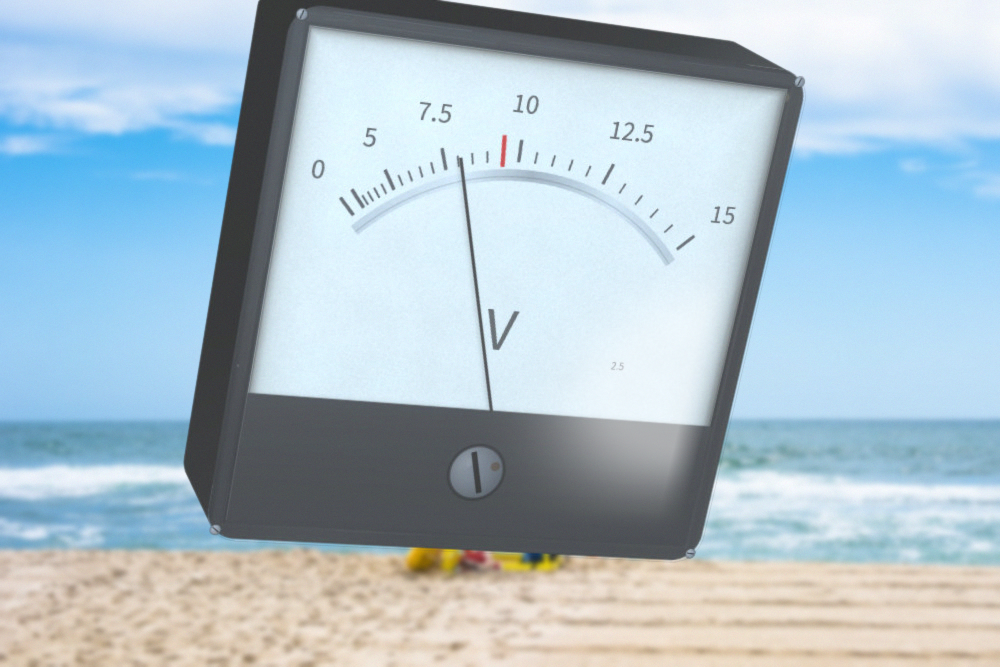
8V
